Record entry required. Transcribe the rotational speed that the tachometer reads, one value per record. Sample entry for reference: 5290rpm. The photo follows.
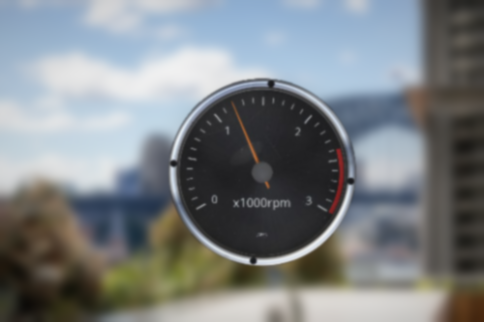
1200rpm
